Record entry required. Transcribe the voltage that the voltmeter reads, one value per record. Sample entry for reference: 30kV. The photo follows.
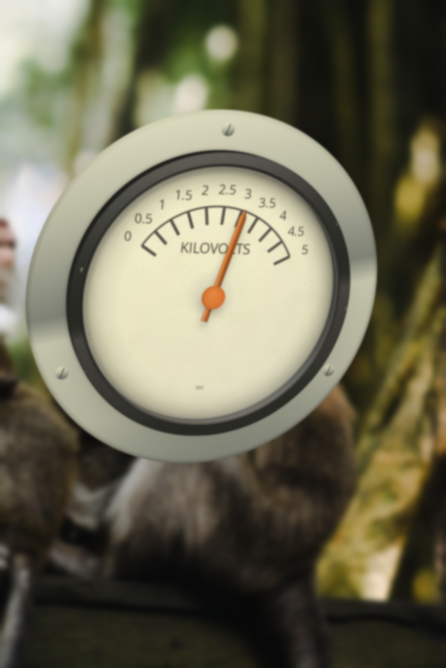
3kV
